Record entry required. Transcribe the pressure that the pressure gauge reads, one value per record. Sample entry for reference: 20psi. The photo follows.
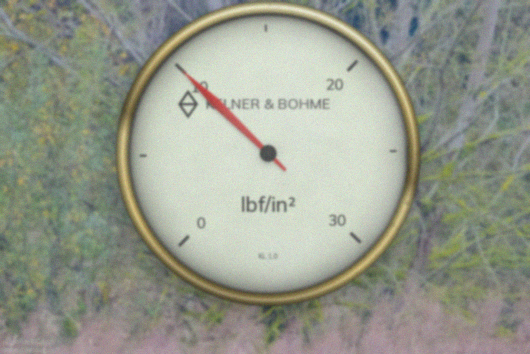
10psi
